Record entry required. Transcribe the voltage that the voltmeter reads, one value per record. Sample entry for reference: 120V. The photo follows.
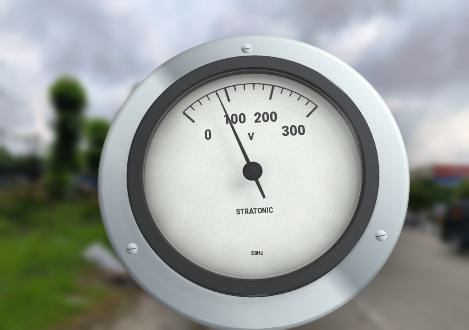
80V
